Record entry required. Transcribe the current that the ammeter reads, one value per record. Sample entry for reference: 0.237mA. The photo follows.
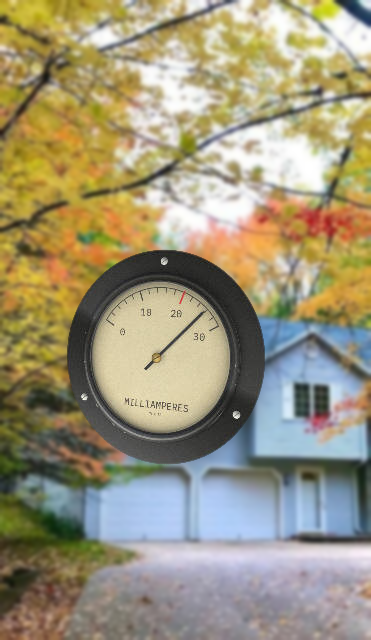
26mA
